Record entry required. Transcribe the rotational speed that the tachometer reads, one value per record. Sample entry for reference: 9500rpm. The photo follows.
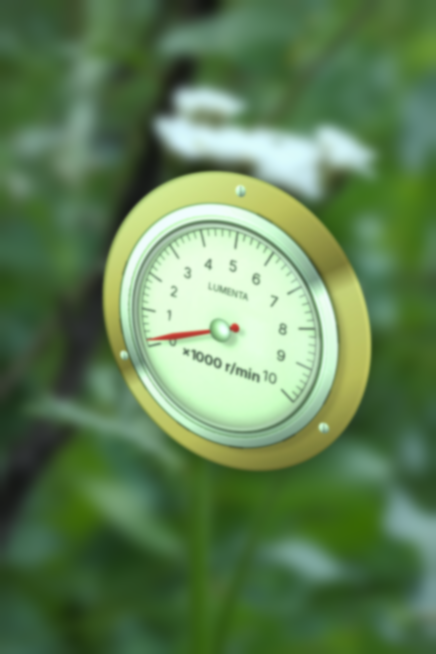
200rpm
